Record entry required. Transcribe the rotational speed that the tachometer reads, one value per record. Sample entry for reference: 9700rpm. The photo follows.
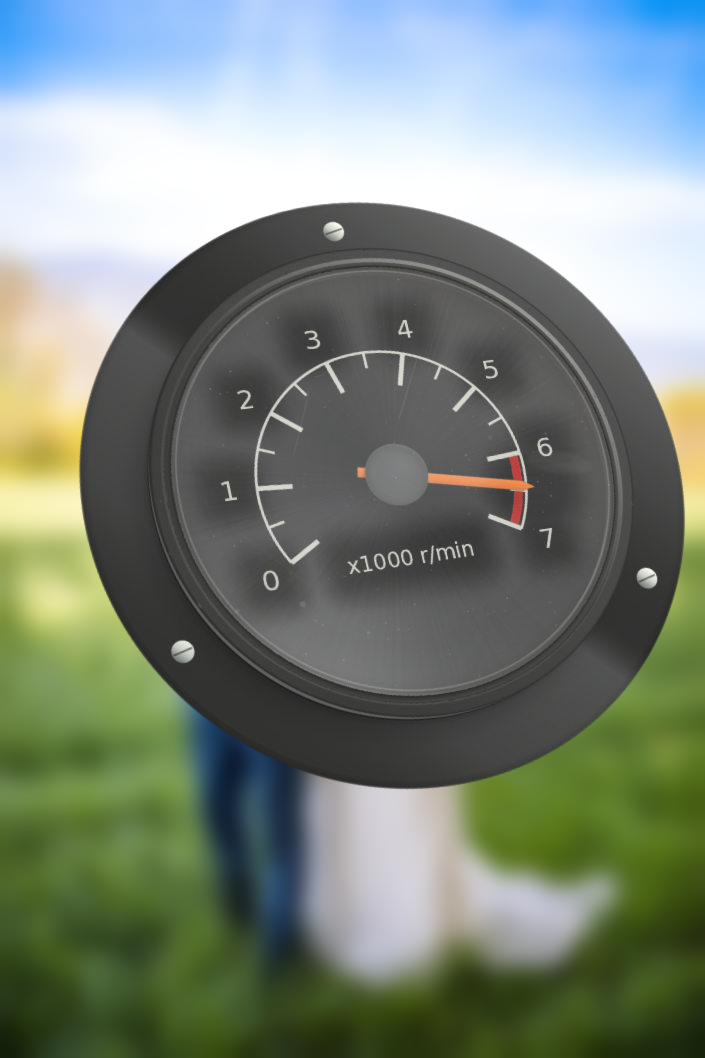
6500rpm
